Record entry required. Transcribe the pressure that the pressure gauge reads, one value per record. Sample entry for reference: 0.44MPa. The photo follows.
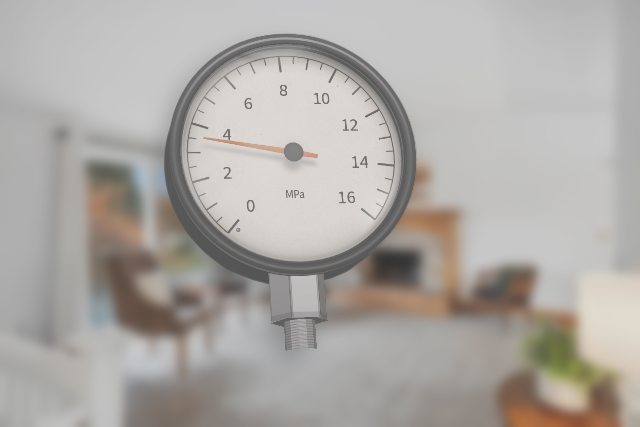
3.5MPa
